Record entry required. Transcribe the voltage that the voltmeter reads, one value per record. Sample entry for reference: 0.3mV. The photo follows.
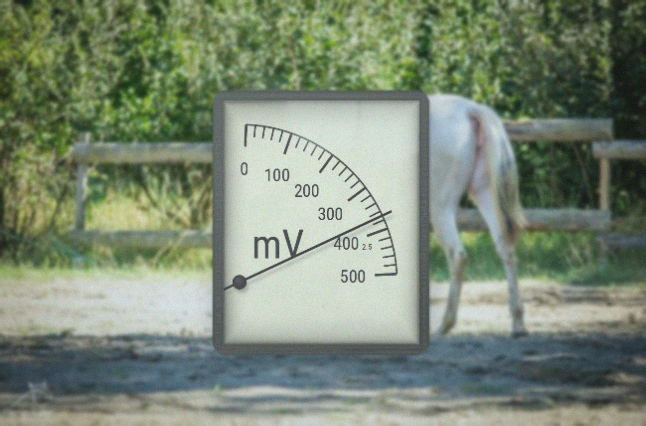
370mV
